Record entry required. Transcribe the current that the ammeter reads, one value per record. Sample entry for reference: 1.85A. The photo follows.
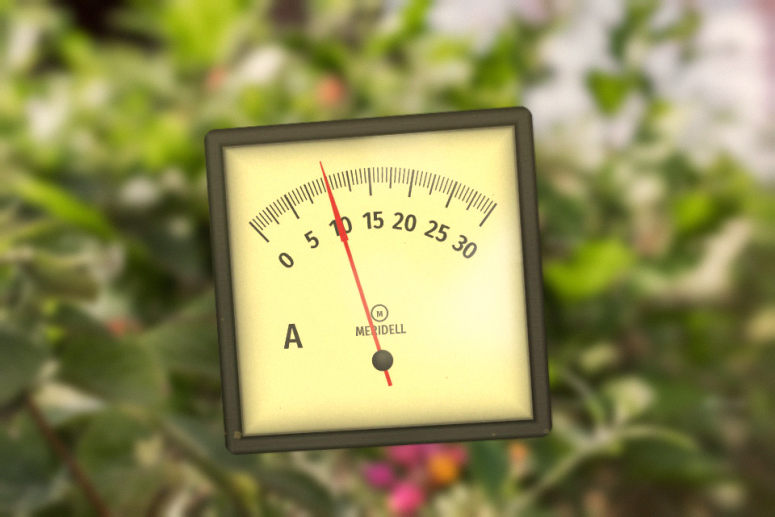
10A
